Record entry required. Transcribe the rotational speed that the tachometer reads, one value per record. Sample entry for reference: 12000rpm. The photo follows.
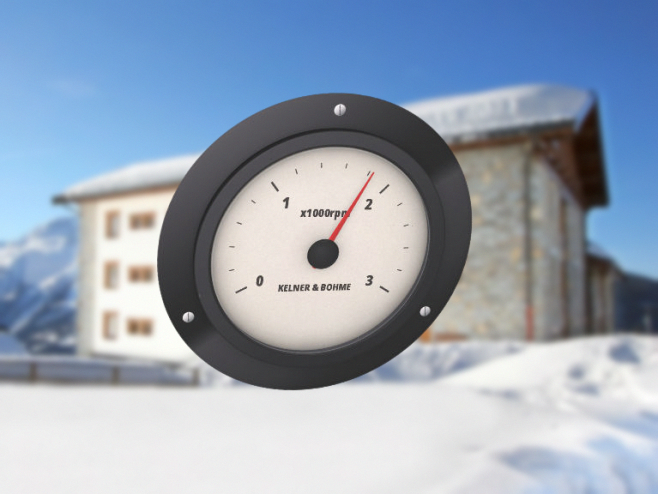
1800rpm
